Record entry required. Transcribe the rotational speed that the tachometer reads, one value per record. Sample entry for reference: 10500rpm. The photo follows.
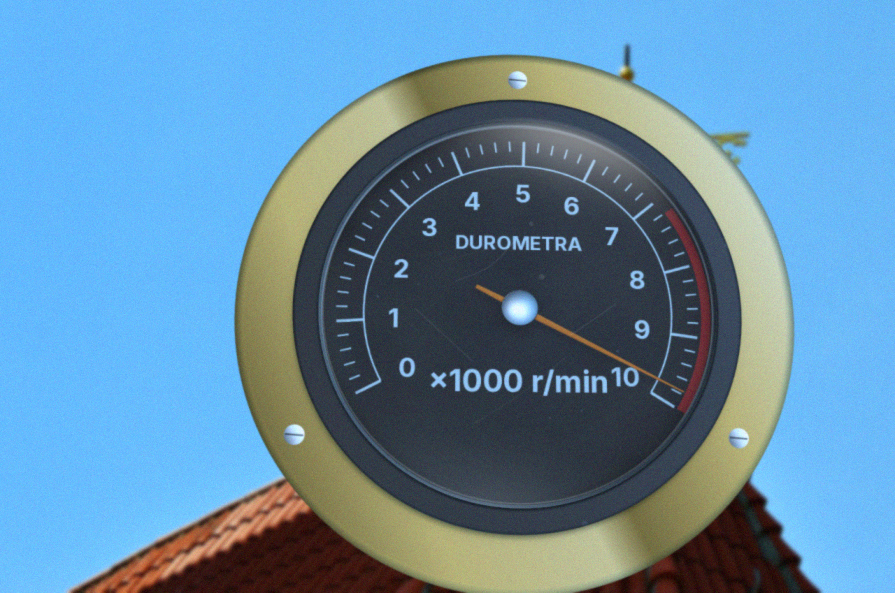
9800rpm
